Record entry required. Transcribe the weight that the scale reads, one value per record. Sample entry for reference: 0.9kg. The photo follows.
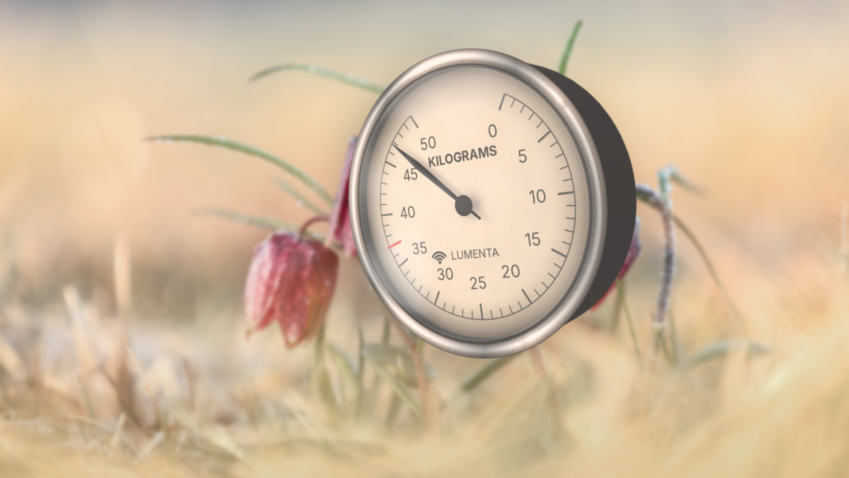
47kg
